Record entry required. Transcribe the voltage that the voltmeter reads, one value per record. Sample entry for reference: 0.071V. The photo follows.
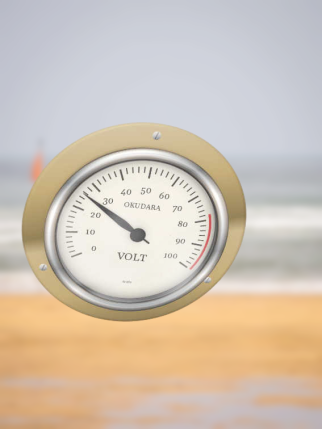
26V
